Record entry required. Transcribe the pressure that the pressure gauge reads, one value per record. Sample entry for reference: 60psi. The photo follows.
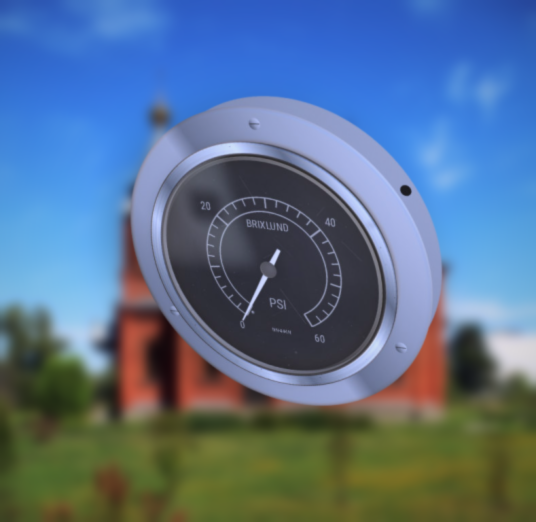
0psi
